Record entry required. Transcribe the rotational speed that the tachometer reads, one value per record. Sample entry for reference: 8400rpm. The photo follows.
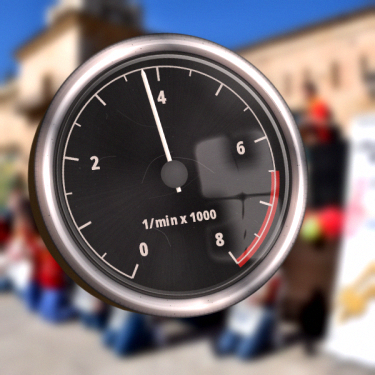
3750rpm
